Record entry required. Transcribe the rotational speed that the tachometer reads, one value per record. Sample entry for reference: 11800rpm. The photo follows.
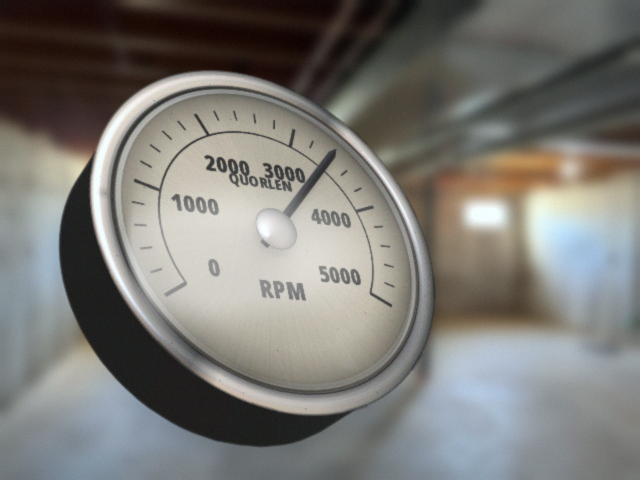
3400rpm
